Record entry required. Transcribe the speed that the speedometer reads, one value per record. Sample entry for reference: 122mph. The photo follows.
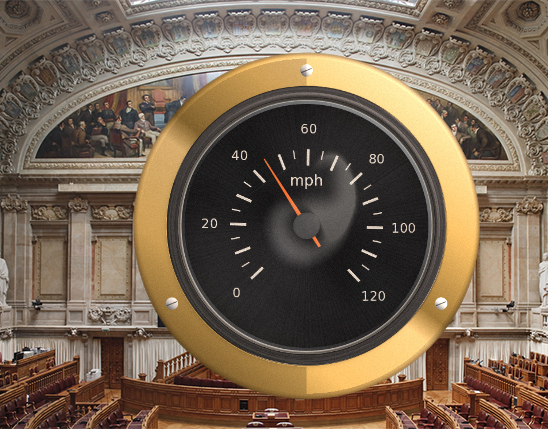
45mph
